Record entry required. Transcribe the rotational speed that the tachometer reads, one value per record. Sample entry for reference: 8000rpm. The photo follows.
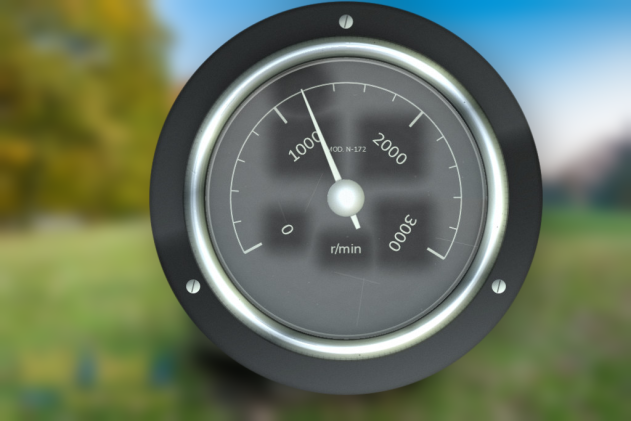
1200rpm
